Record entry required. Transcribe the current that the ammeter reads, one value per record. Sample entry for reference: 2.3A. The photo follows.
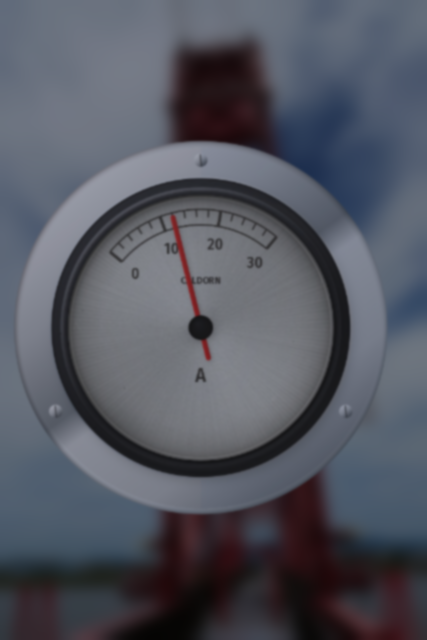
12A
